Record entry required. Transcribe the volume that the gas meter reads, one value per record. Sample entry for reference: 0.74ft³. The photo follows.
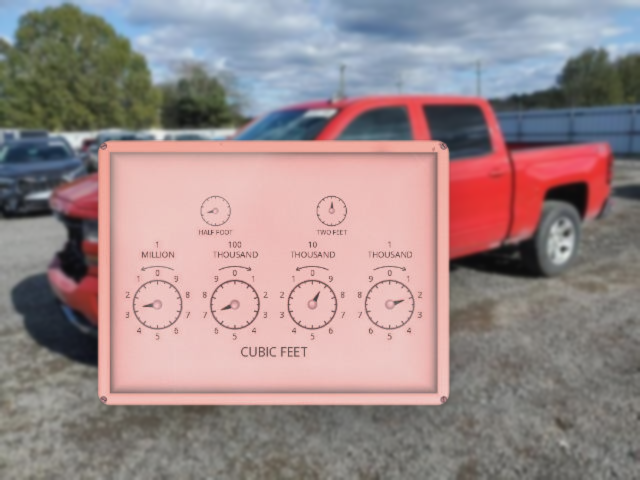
269200ft³
